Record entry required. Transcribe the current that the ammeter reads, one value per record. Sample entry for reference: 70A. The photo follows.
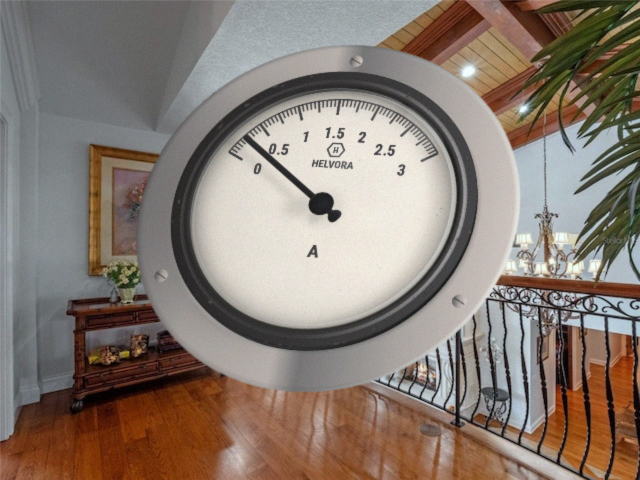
0.25A
